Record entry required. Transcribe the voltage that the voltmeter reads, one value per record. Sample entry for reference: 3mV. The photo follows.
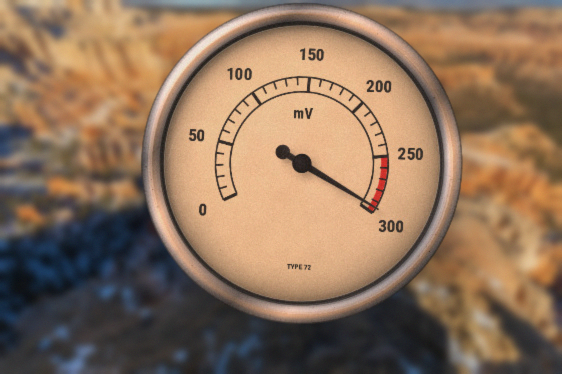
295mV
